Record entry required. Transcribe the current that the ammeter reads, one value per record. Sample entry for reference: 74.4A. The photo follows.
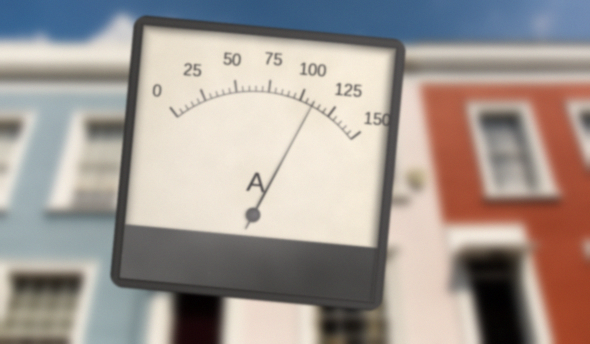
110A
